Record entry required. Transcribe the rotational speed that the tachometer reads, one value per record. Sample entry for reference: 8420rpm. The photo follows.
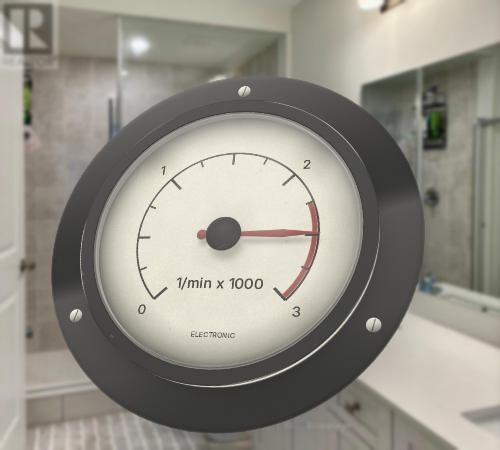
2500rpm
